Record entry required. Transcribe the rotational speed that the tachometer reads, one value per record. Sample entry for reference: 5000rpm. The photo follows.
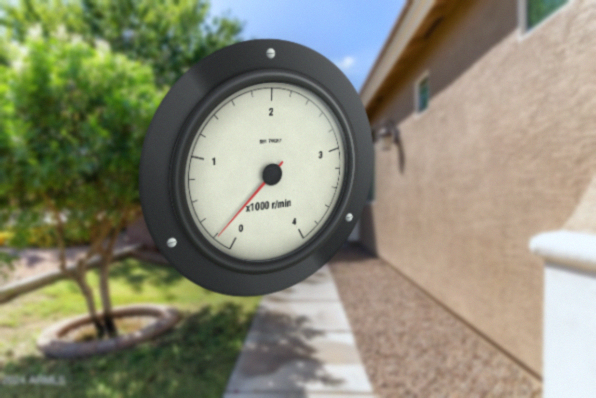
200rpm
